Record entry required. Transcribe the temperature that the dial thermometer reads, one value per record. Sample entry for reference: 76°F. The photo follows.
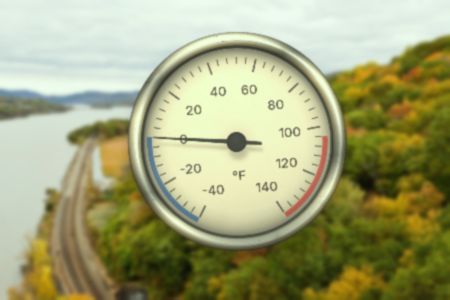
0°F
